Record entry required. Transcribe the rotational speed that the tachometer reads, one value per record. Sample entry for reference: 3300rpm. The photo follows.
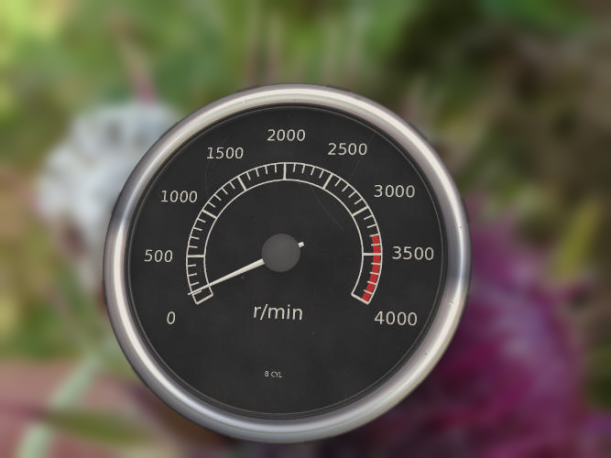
100rpm
